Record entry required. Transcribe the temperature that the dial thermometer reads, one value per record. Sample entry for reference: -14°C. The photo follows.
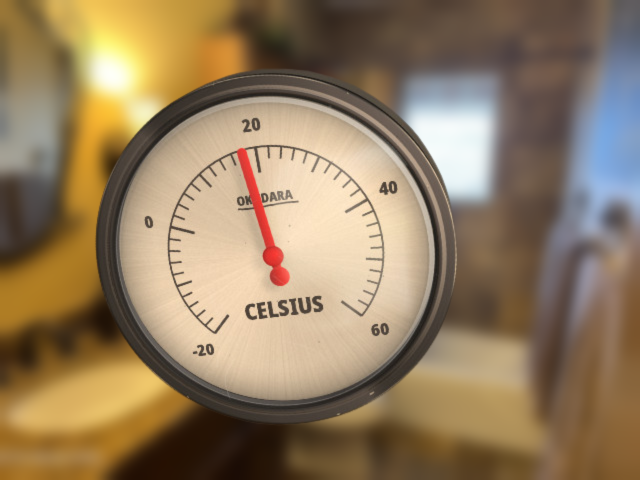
18°C
